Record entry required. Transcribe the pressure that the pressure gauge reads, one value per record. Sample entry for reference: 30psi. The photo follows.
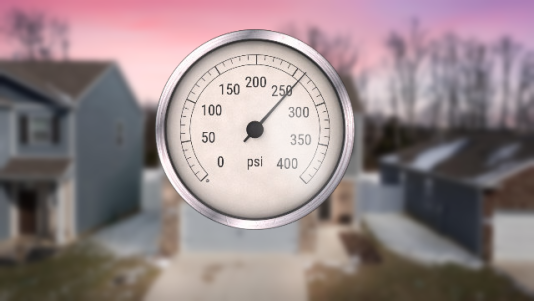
260psi
